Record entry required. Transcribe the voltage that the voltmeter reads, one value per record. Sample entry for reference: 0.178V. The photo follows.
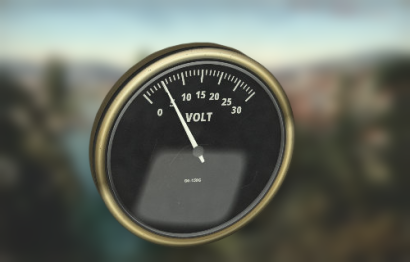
5V
